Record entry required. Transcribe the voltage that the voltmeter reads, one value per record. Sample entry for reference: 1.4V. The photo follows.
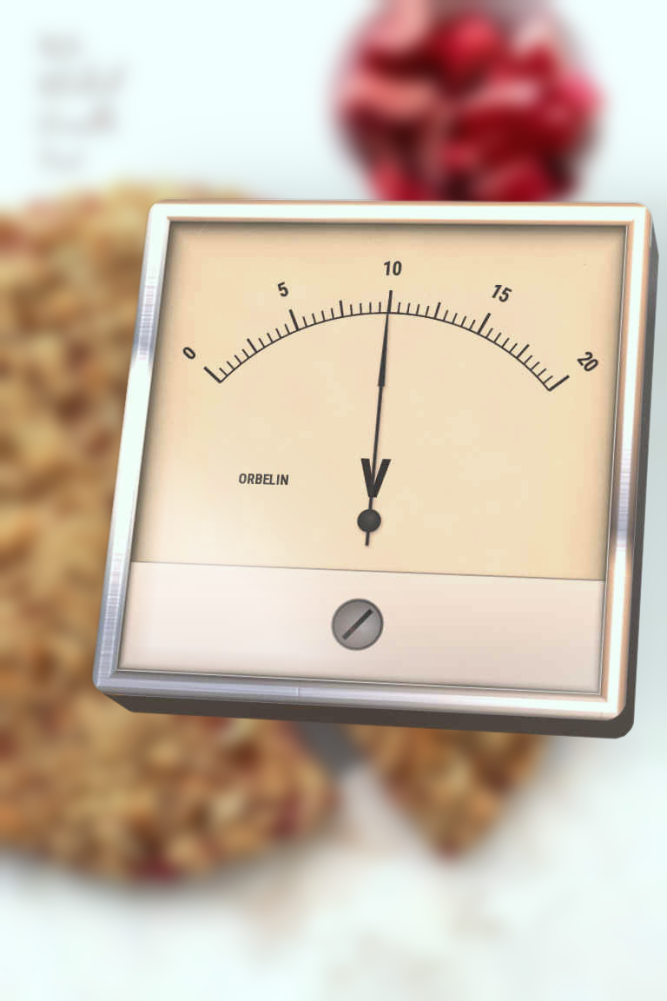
10V
